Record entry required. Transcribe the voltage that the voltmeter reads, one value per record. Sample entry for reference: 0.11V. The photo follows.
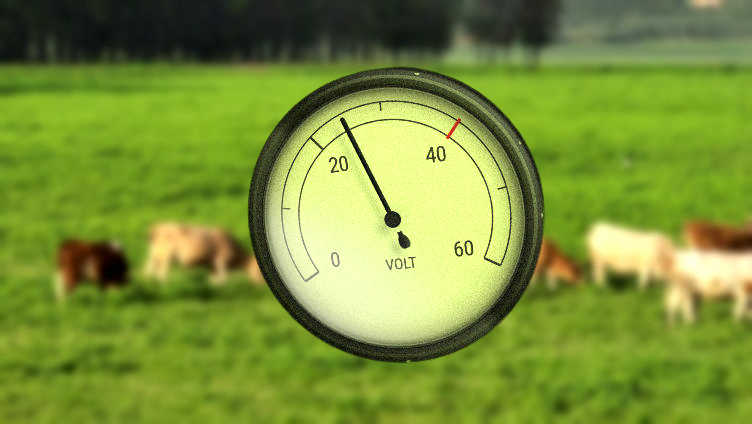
25V
